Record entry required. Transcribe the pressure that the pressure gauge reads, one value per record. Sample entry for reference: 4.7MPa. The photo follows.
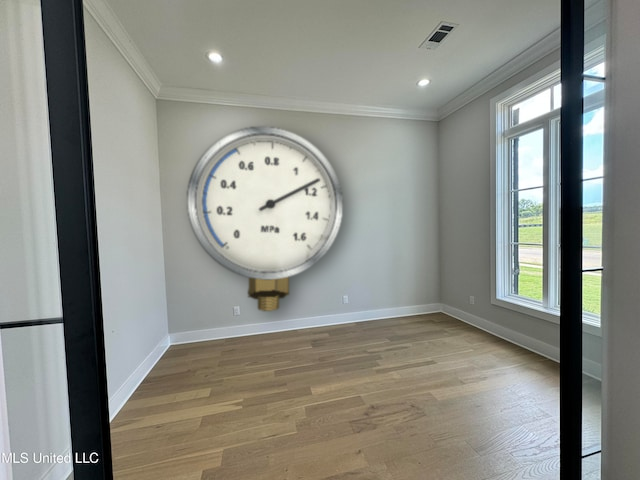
1.15MPa
